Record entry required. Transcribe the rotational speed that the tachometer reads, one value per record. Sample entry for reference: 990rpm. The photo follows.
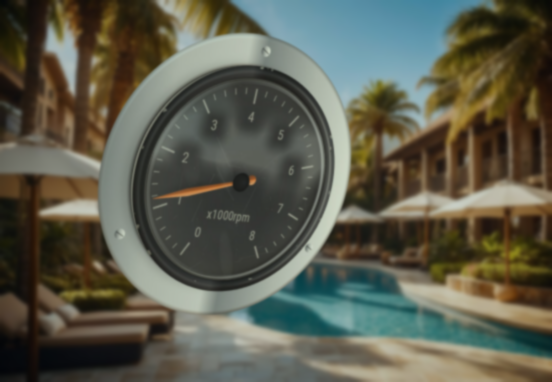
1200rpm
